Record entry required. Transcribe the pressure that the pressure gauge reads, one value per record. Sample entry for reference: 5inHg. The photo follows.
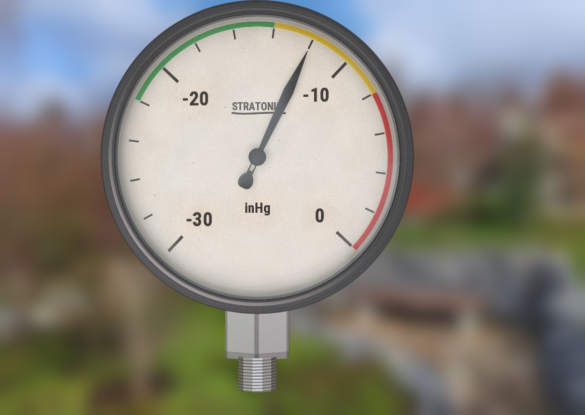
-12inHg
